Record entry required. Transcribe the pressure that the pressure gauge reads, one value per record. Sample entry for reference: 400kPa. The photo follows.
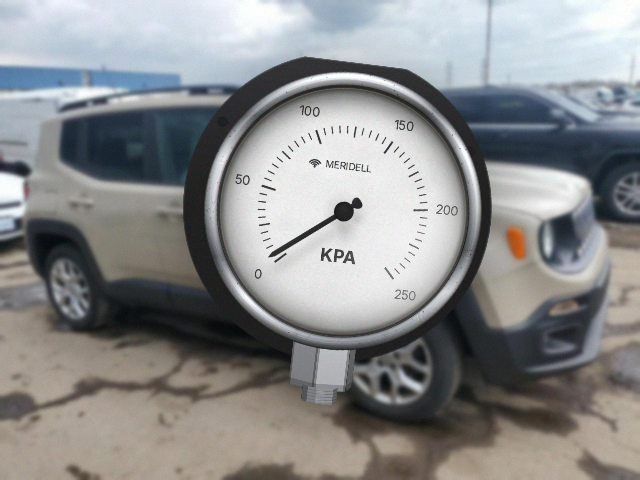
5kPa
